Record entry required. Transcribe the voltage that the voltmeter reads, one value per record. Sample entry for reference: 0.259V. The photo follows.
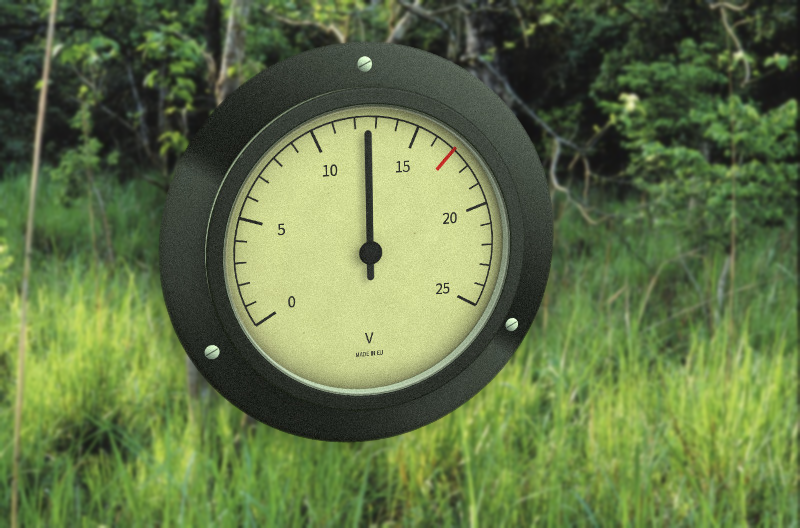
12.5V
